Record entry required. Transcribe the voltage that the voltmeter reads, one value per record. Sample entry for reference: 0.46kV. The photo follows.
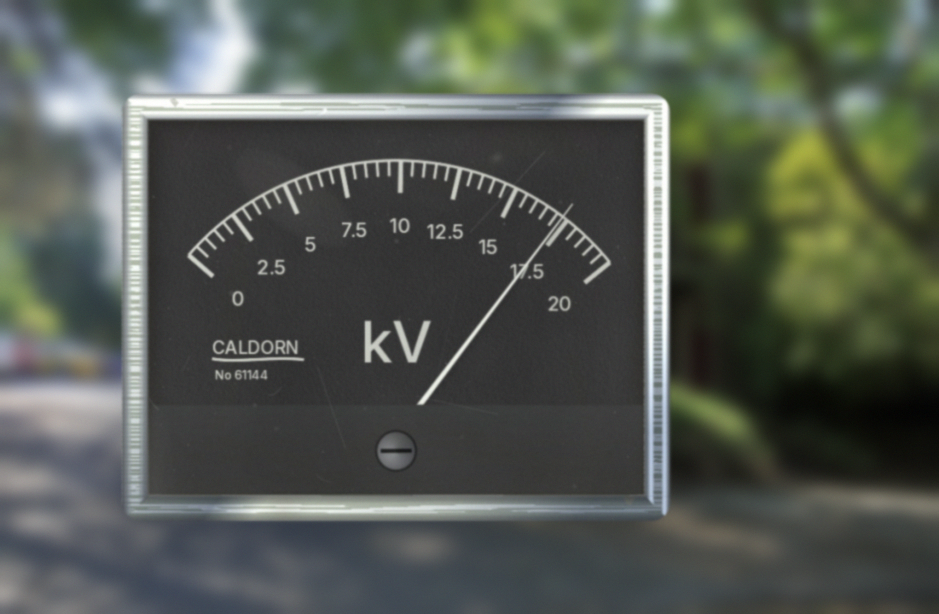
17.25kV
